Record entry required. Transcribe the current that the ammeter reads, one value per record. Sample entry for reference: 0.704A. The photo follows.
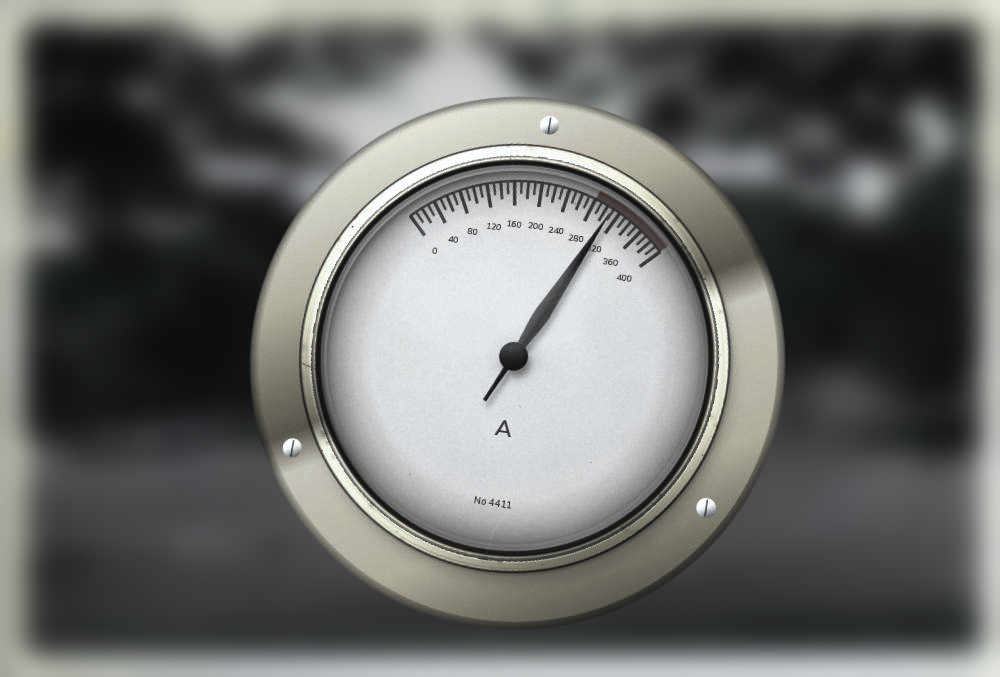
310A
